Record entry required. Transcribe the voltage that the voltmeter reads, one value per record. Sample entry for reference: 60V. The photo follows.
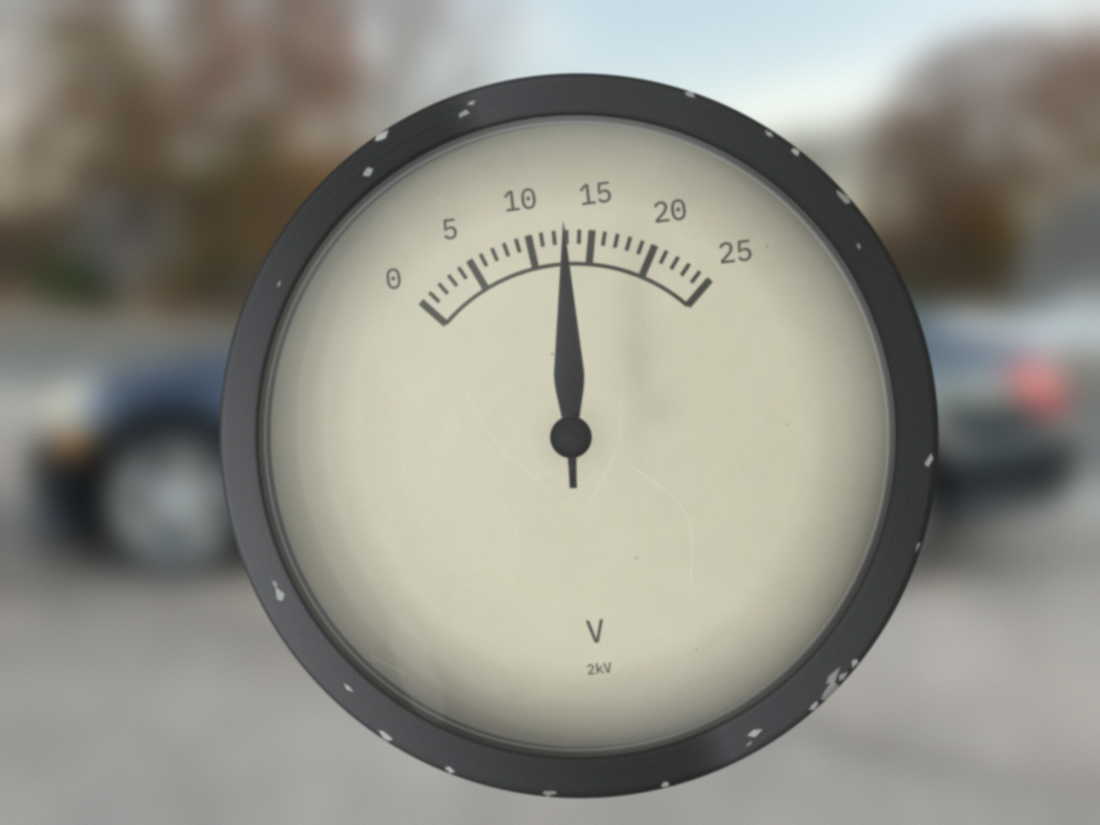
13V
